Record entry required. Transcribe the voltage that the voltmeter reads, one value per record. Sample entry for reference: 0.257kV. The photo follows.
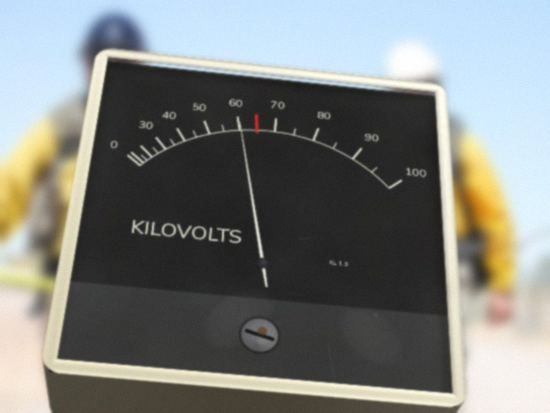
60kV
